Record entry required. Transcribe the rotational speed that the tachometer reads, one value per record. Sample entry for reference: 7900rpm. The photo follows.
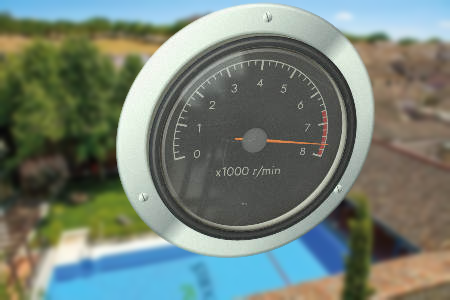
7600rpm
